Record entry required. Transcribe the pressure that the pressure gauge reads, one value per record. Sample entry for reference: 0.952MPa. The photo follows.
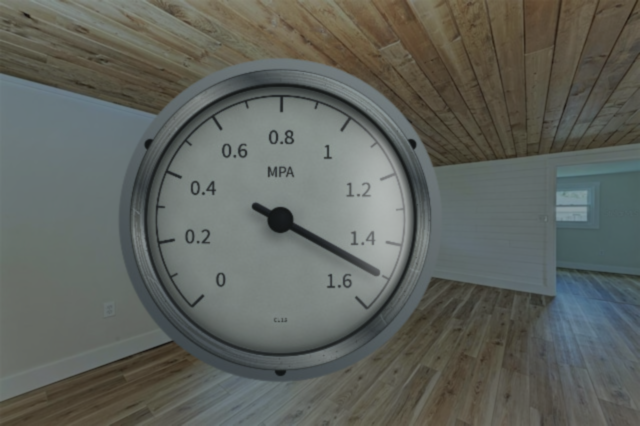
1.5MPa
